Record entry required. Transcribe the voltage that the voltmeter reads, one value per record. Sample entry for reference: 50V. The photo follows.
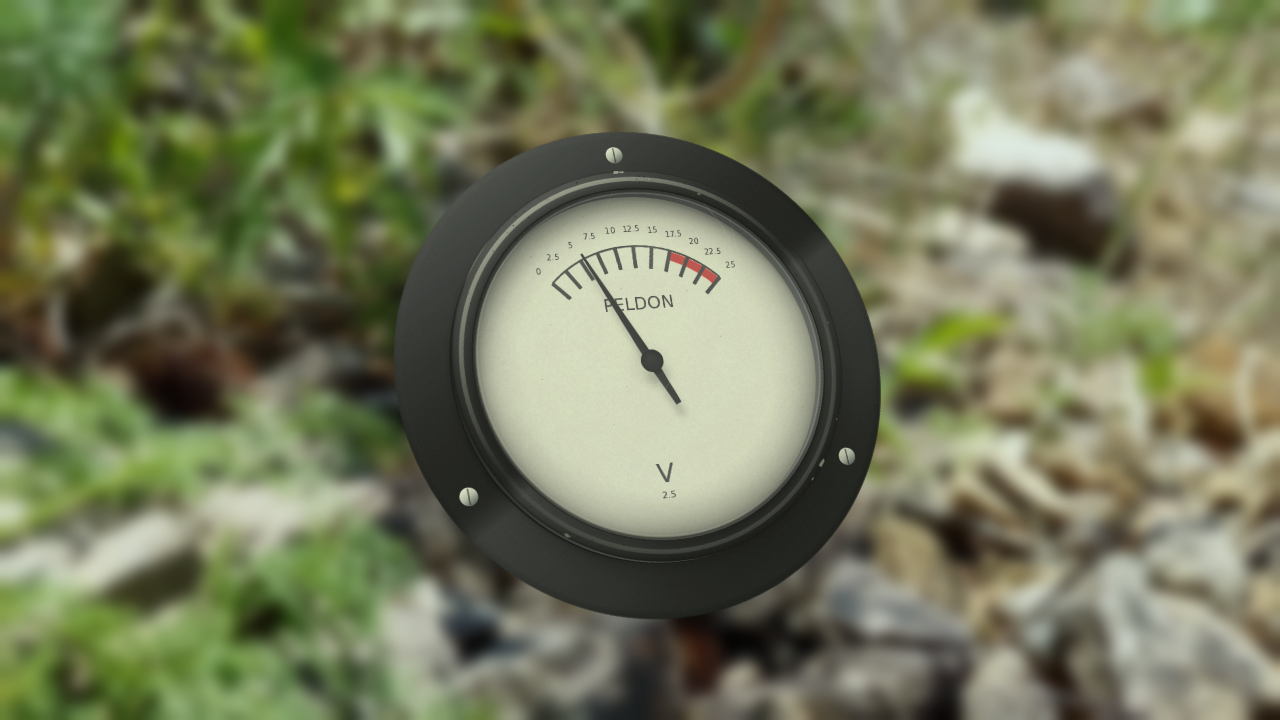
5V
